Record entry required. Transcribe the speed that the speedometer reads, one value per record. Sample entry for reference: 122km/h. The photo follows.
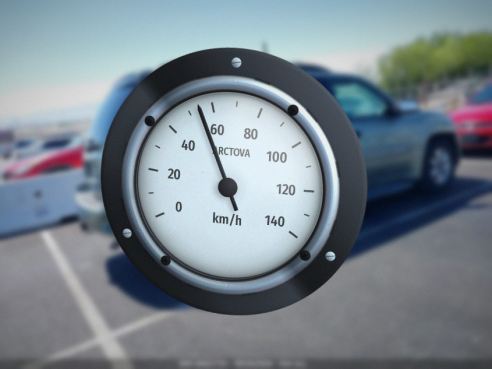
55km/h
